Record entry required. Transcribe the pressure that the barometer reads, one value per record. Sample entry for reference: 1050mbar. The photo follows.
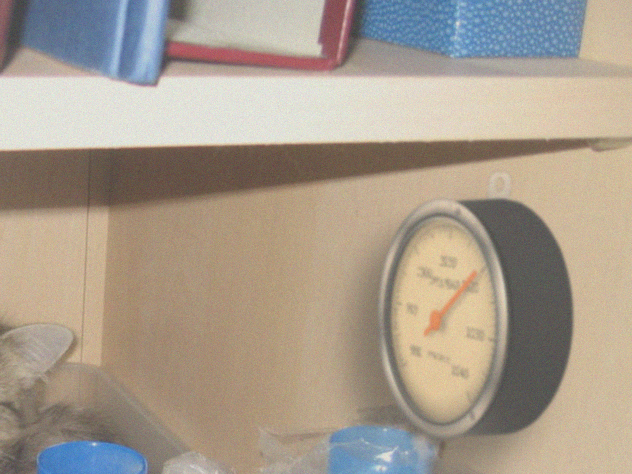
1020mbar
